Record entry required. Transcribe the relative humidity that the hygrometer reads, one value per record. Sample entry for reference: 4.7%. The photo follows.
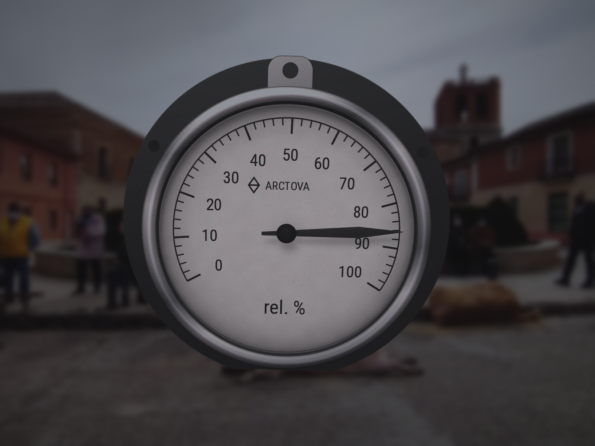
86%
